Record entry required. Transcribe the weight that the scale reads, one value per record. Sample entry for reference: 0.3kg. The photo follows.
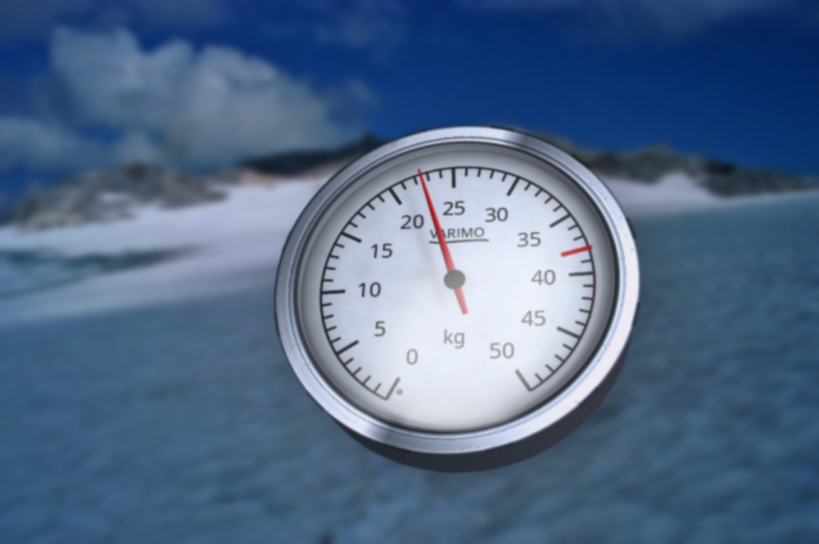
22.5kg
